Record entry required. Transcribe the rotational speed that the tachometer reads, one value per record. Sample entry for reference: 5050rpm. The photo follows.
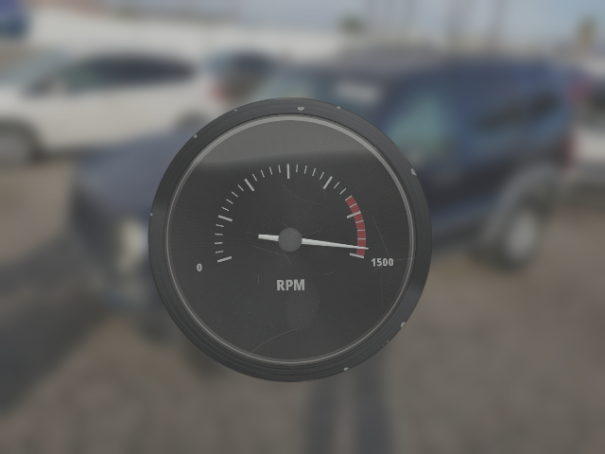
1450rpm
